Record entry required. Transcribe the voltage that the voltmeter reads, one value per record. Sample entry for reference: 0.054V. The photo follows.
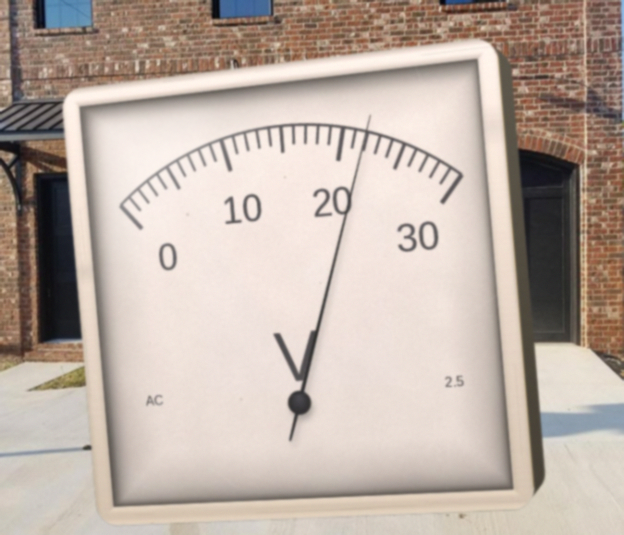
22V
